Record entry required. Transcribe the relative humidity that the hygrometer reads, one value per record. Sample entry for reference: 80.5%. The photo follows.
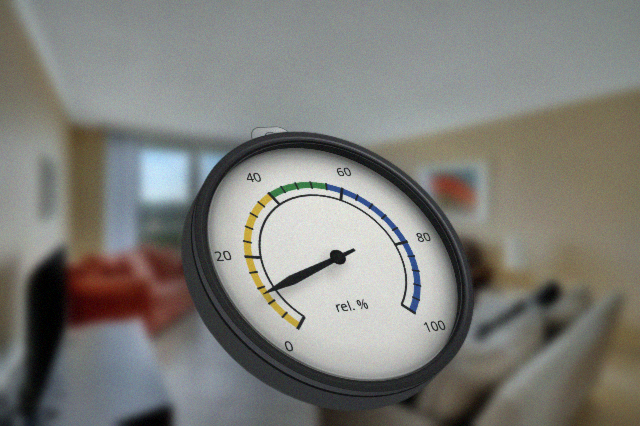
10%
